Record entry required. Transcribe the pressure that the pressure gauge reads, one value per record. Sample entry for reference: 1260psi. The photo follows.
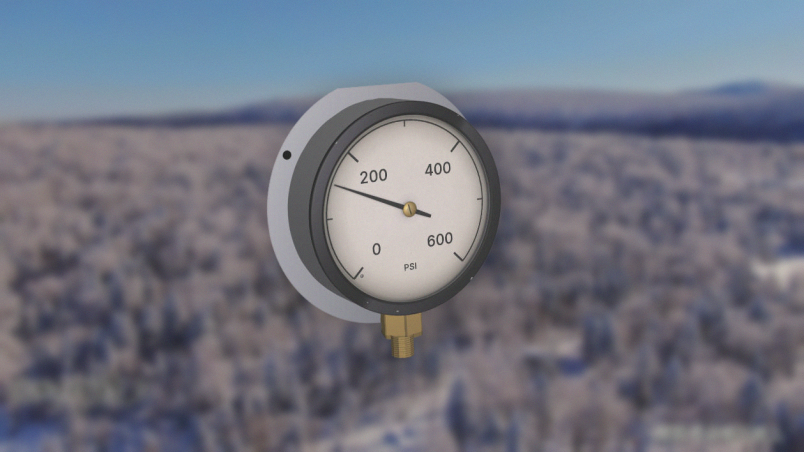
150psi
